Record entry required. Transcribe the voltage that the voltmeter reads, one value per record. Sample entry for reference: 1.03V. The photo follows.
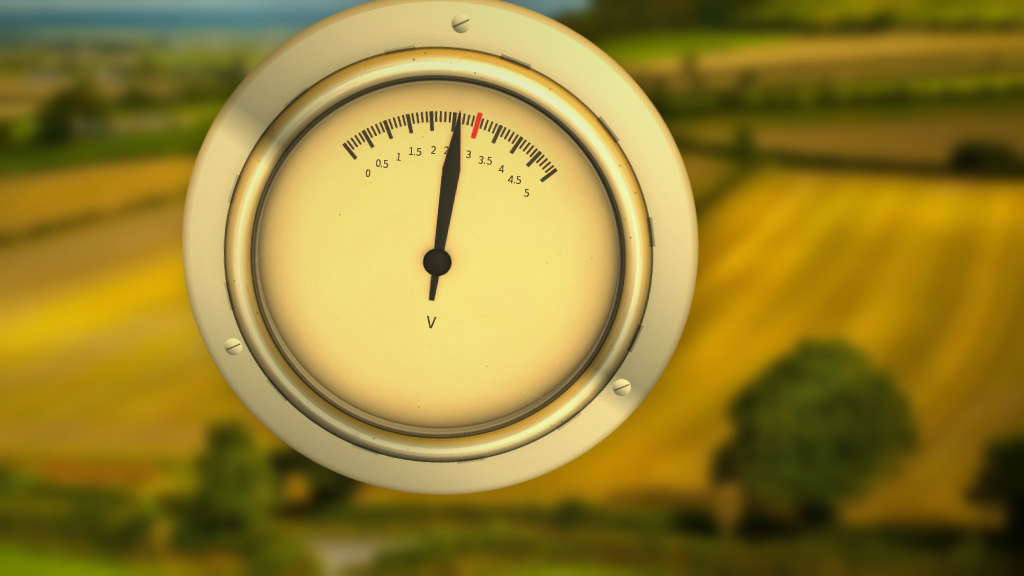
2.6V
